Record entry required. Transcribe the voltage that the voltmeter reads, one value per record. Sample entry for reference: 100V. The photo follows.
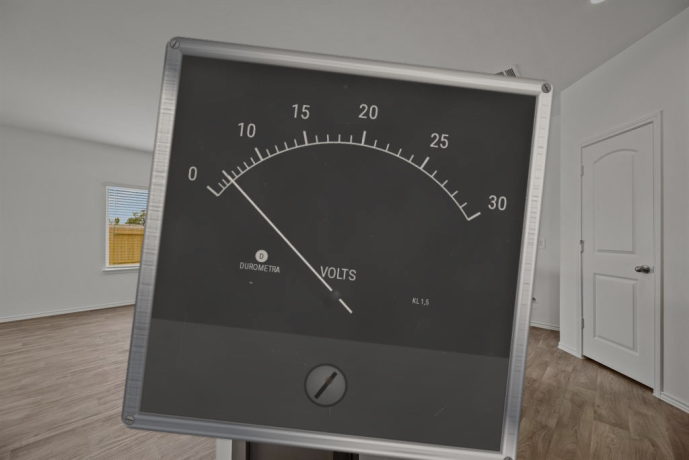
5V
